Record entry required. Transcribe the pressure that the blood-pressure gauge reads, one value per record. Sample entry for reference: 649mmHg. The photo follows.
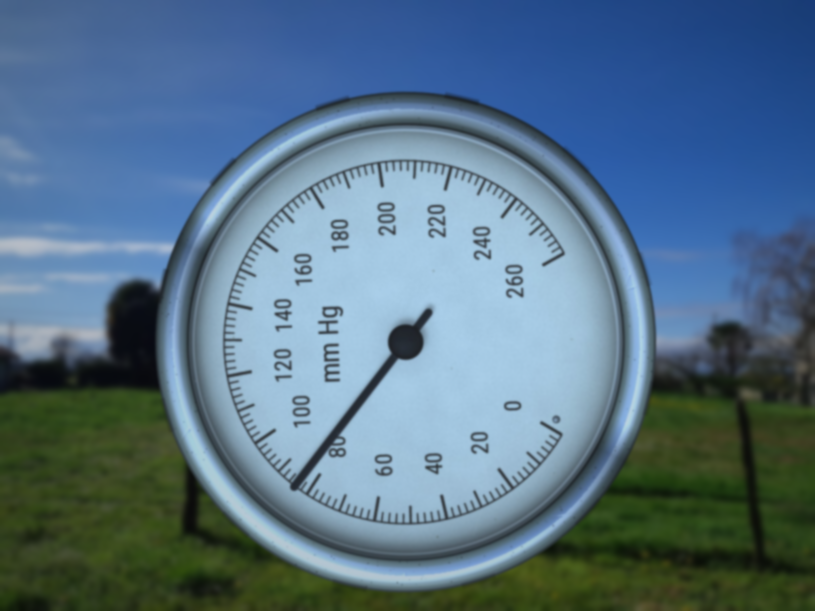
84mmHg
